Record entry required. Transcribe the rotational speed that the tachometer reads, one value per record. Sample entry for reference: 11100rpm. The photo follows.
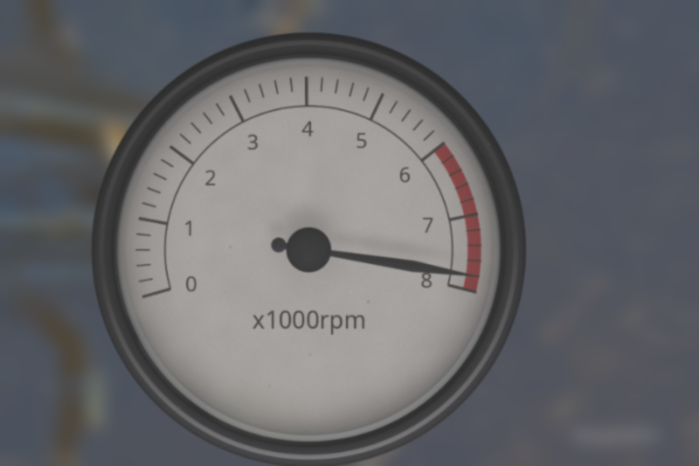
7800rpm
